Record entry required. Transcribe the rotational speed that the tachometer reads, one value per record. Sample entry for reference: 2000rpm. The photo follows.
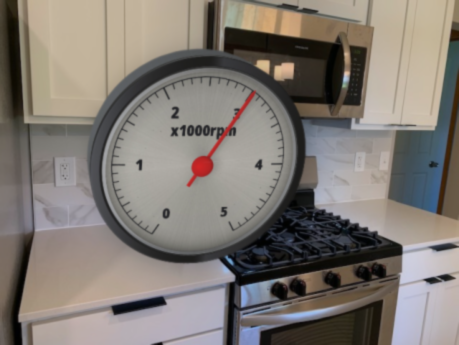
3000rpm
